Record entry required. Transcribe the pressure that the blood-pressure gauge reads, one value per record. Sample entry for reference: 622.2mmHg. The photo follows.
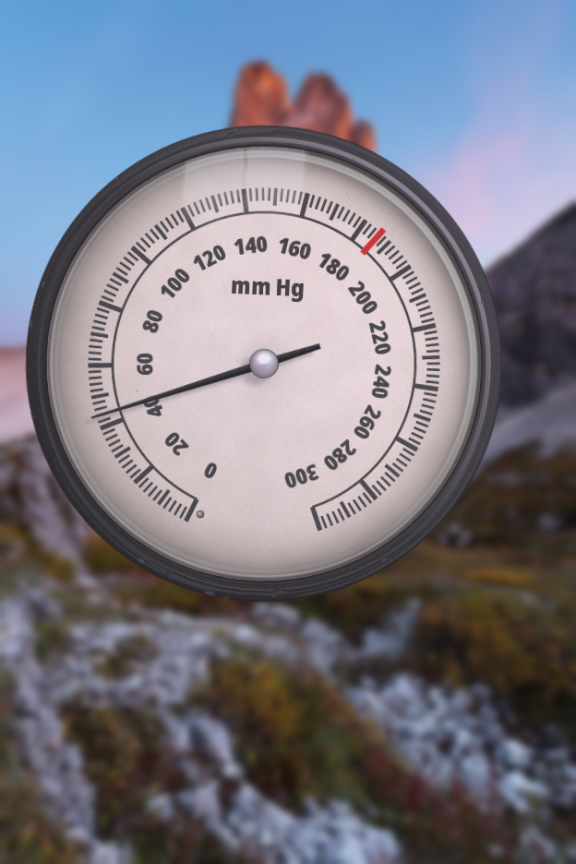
44mmHg
